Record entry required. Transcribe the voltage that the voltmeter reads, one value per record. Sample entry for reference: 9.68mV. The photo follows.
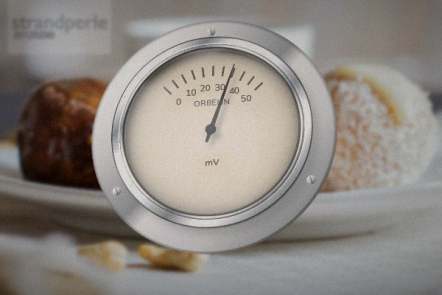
35mV
